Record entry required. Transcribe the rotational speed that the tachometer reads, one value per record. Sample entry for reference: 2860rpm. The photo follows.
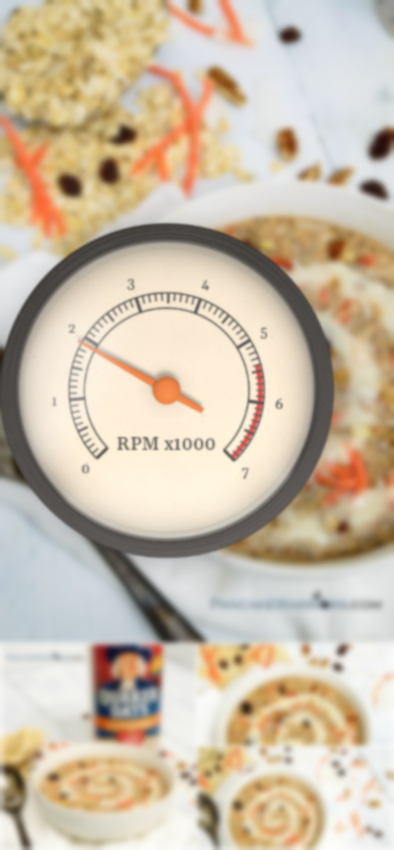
1900rpm
